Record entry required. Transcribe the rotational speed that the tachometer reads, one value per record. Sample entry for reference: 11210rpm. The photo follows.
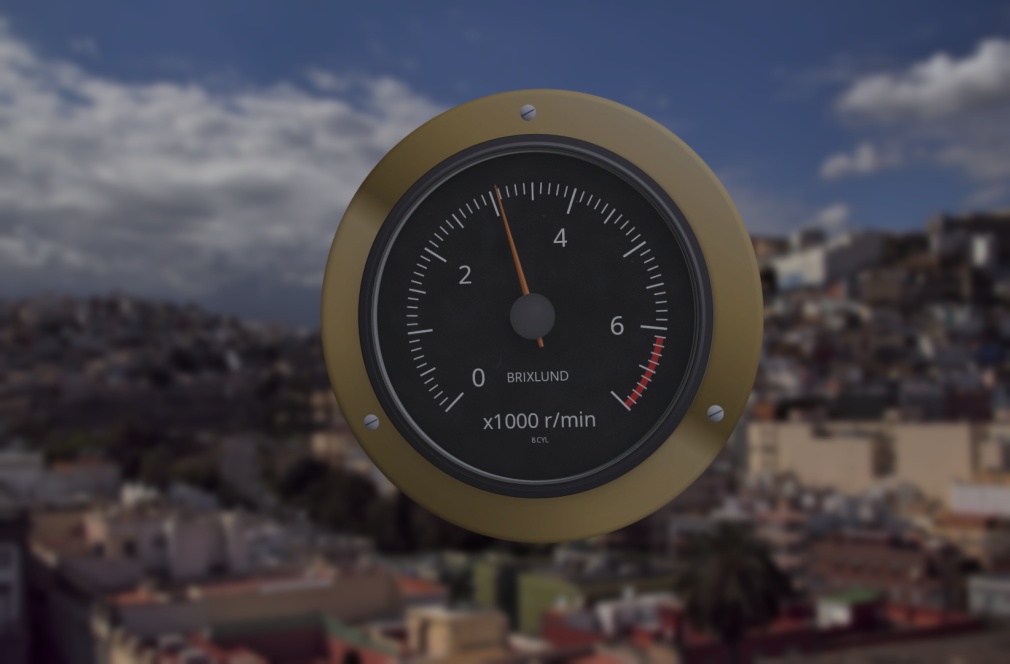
3100rpm
